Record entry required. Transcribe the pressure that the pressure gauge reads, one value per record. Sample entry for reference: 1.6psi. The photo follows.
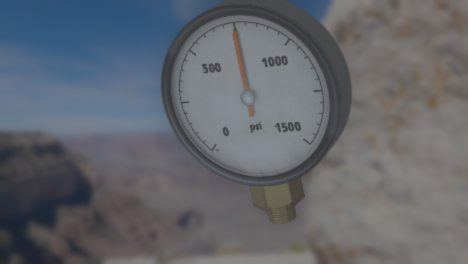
750psi
